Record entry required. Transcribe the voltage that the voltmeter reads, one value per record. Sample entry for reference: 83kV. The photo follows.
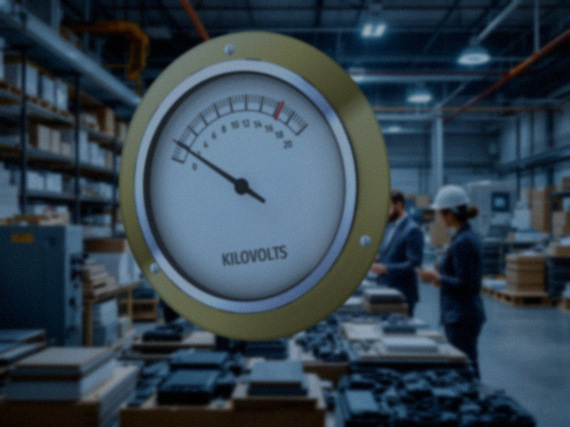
2kV
